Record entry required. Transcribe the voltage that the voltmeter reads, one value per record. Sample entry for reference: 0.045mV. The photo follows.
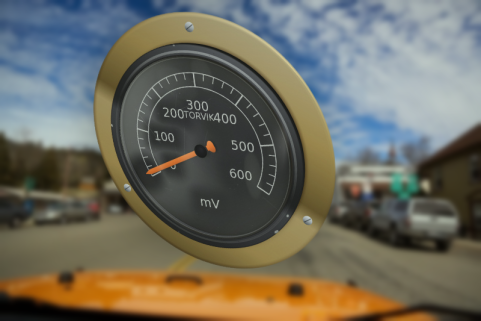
10mV
